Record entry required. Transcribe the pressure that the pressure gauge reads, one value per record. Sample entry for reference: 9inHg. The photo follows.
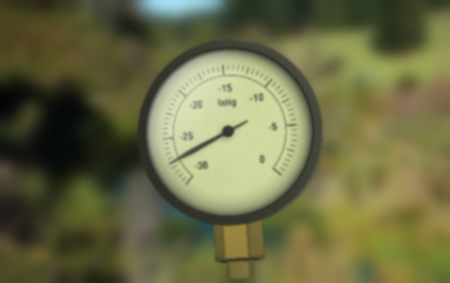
-27.5inHg
